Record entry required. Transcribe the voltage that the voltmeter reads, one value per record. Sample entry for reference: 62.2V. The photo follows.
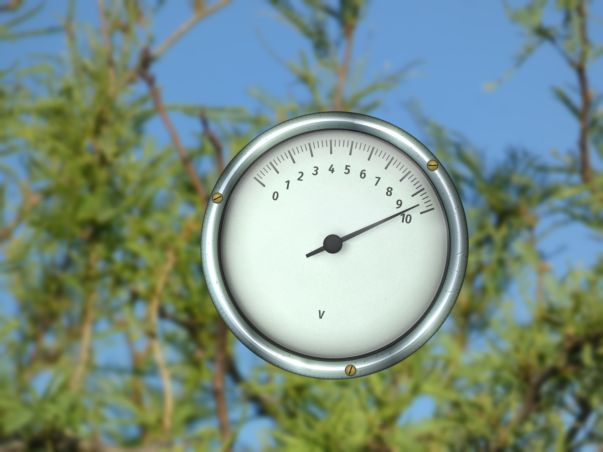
9.6V
